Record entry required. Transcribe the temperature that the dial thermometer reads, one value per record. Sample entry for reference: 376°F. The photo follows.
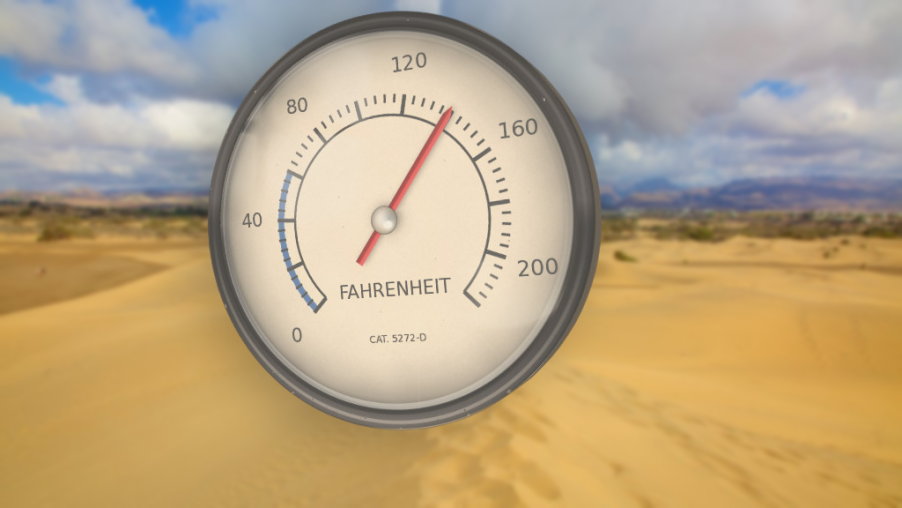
140°F
